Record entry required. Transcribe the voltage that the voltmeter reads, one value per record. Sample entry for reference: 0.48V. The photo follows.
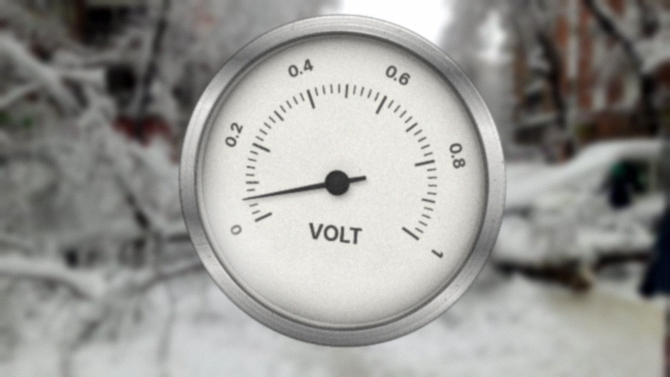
0.06V
